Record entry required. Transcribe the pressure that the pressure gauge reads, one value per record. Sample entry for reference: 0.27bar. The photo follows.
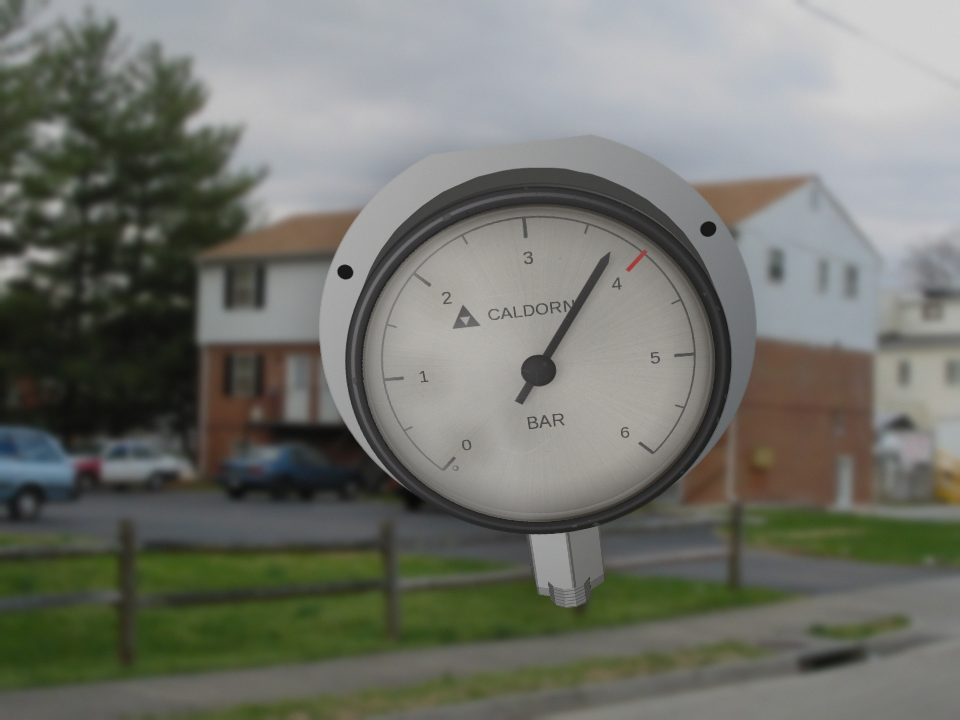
3.75bar
